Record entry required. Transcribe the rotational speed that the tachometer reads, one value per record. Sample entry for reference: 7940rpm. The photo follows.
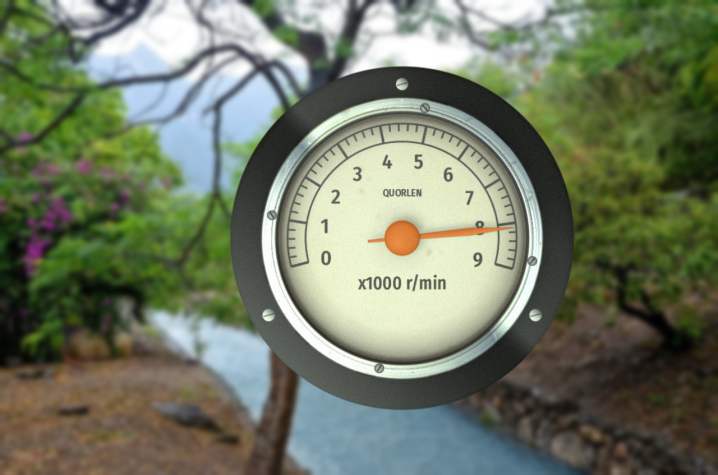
8100rpm
